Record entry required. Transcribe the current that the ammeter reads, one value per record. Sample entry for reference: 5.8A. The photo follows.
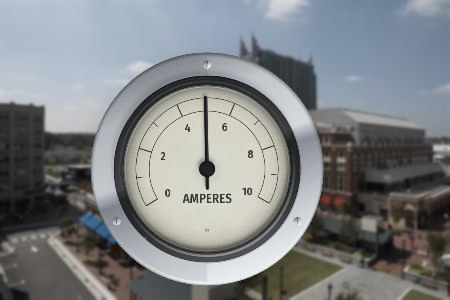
5A
